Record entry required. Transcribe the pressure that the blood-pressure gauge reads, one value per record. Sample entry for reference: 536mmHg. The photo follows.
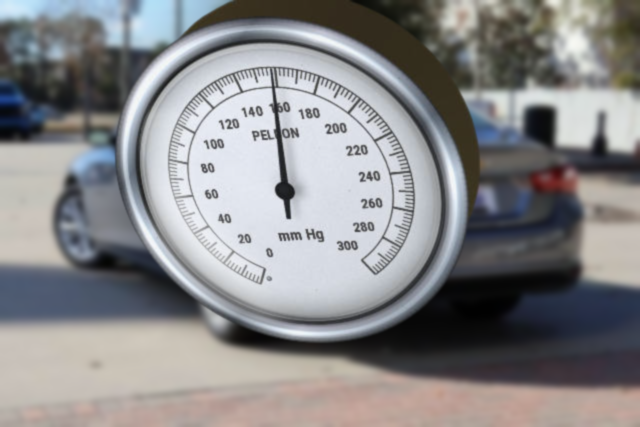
160mmHg
